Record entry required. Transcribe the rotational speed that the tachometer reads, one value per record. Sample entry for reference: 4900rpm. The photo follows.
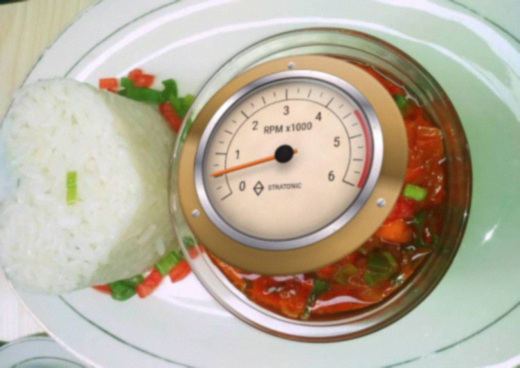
500rpm
